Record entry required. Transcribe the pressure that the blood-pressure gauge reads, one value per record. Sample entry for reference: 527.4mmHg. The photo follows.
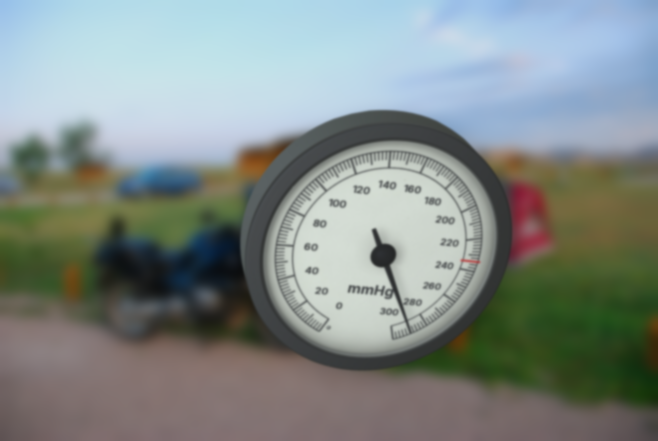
290mmHg
